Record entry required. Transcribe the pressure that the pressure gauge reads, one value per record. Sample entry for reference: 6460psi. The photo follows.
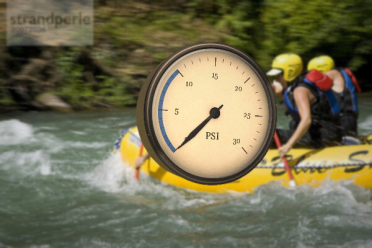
0psi
